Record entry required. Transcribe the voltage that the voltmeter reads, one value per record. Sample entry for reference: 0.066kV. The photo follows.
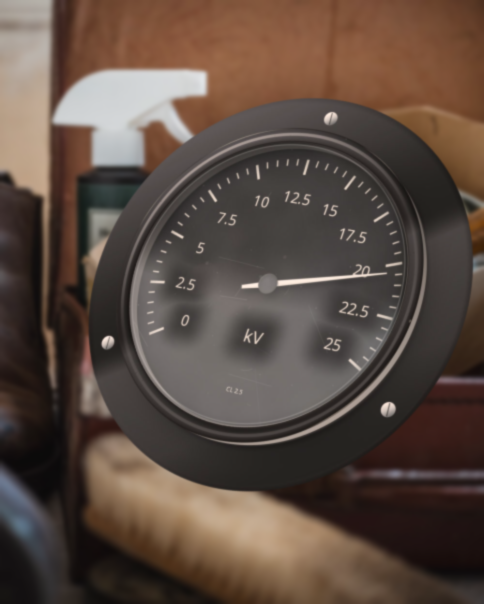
20.5kV
